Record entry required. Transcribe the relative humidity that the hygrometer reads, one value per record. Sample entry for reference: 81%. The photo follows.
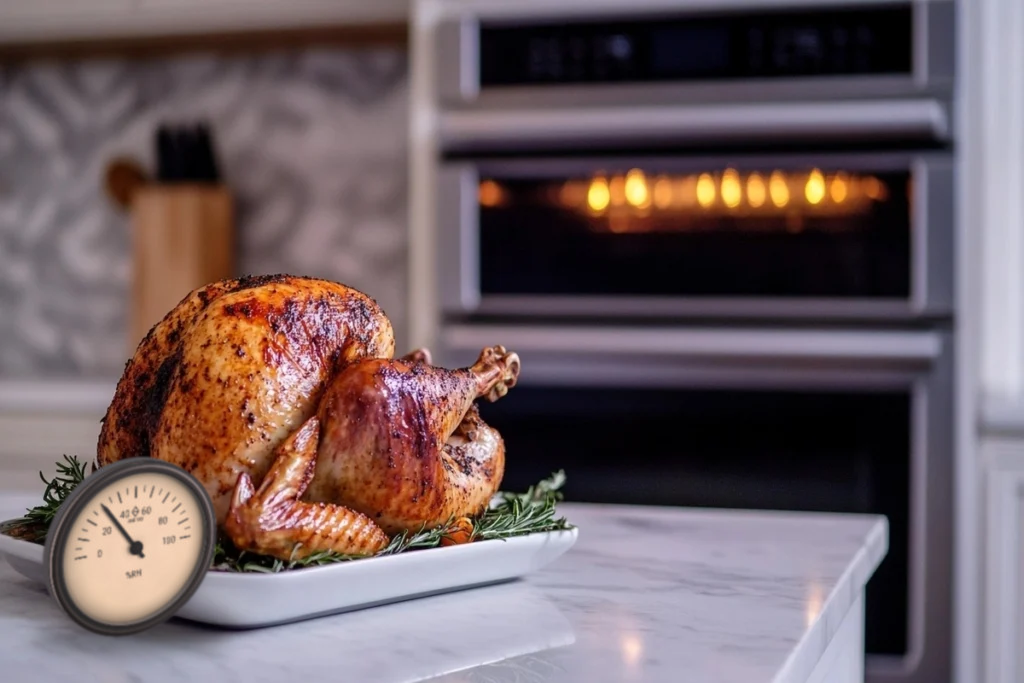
30%
